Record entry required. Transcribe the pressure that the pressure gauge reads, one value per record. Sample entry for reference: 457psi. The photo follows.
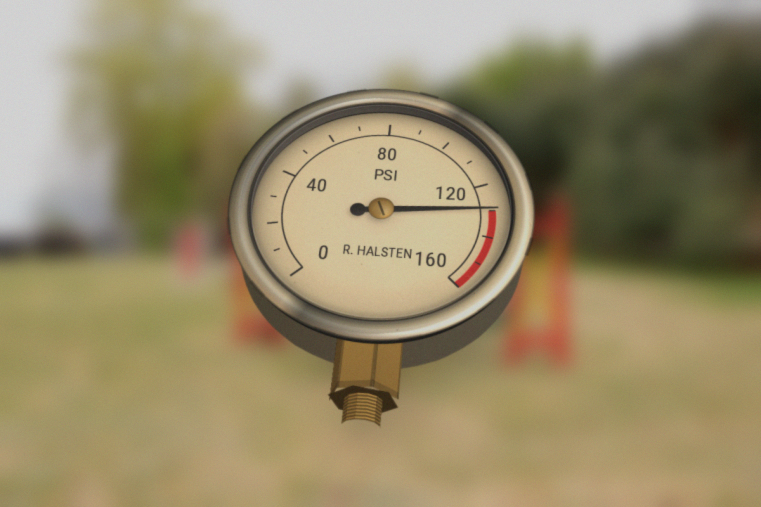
130psi
